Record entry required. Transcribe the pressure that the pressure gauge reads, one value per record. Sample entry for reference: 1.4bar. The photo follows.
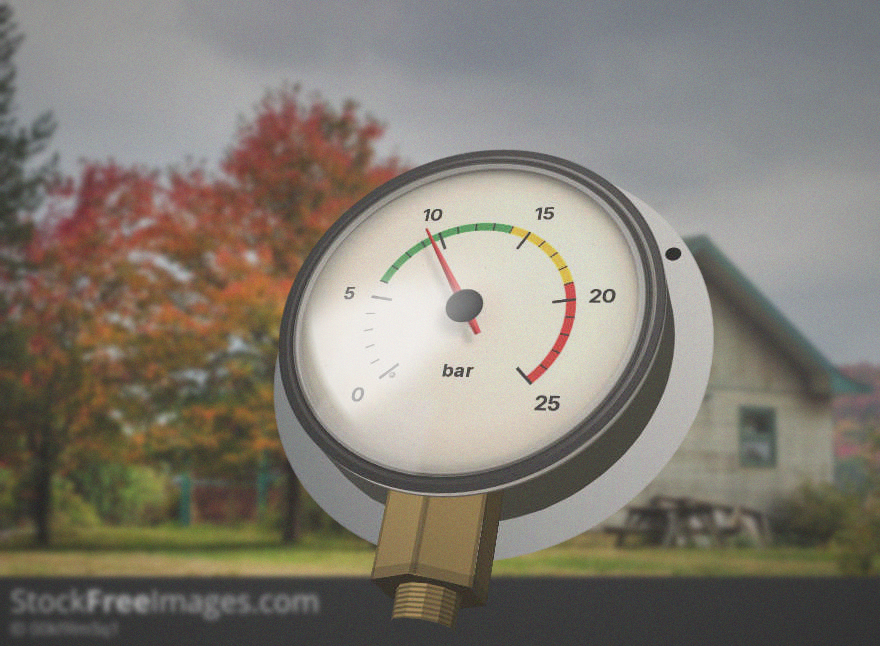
9.5bar
